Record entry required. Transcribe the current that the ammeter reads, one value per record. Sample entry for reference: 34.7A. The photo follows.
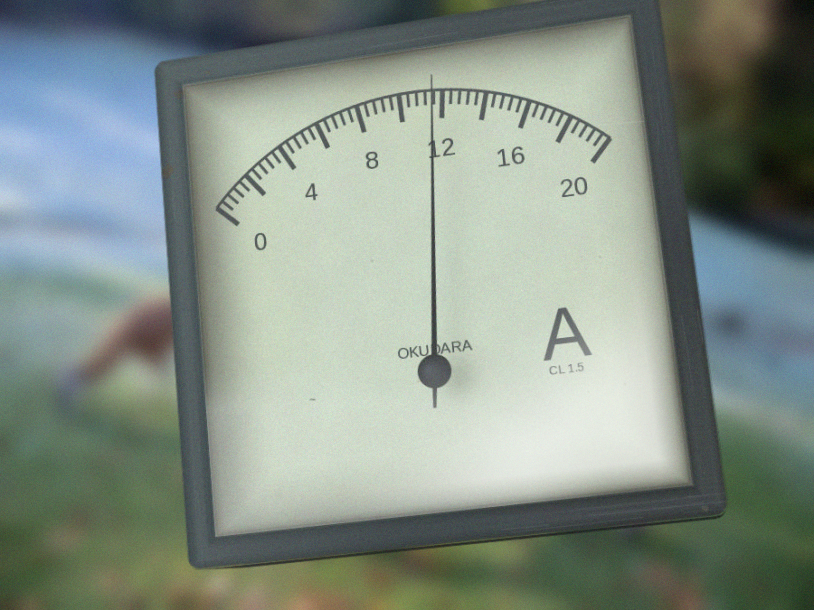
11.6A
